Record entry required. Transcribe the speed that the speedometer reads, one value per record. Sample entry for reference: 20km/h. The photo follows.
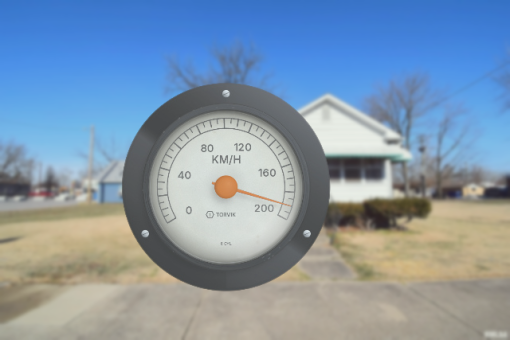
190km/h
